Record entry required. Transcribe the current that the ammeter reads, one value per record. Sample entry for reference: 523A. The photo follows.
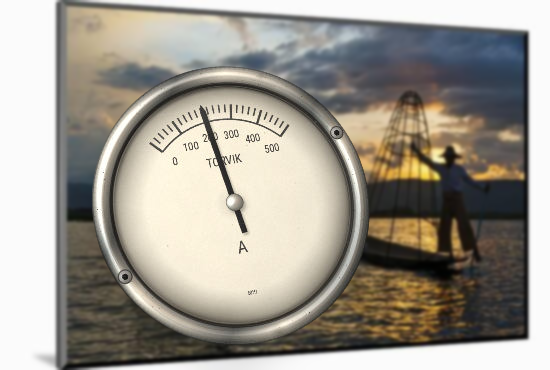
200A
